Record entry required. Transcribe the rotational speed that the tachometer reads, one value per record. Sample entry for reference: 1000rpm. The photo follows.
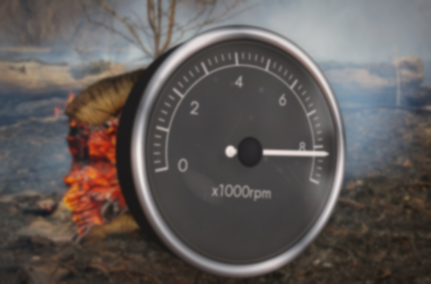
8200rpm
